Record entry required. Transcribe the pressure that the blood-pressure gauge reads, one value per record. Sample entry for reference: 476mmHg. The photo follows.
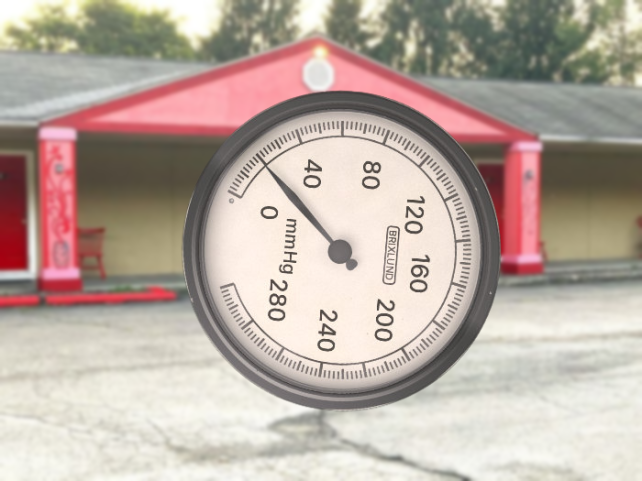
20mmHg
